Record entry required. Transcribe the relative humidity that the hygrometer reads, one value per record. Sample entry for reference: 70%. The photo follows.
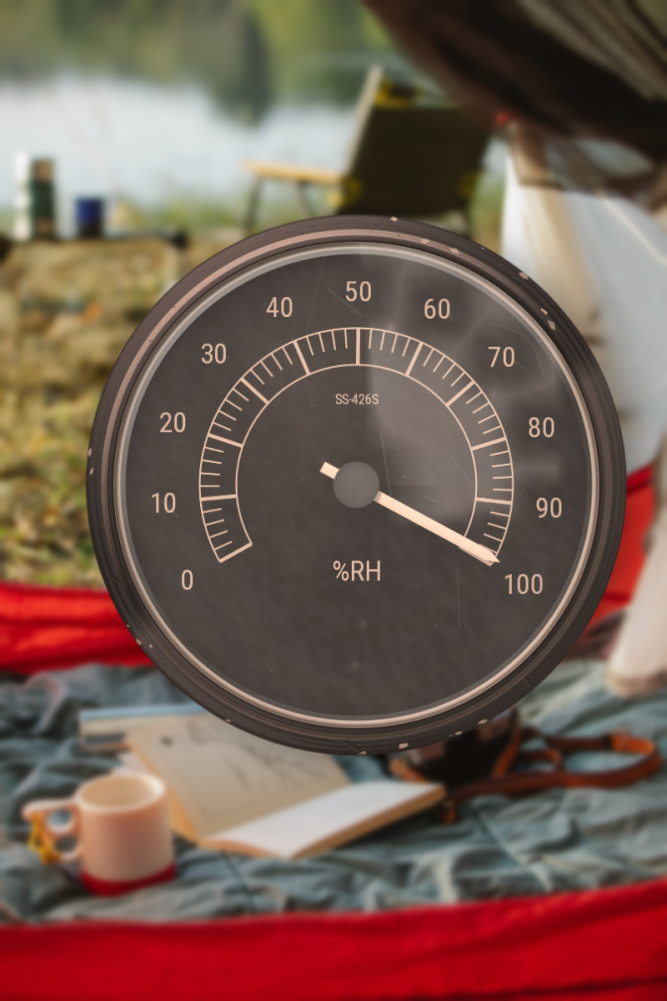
99%
